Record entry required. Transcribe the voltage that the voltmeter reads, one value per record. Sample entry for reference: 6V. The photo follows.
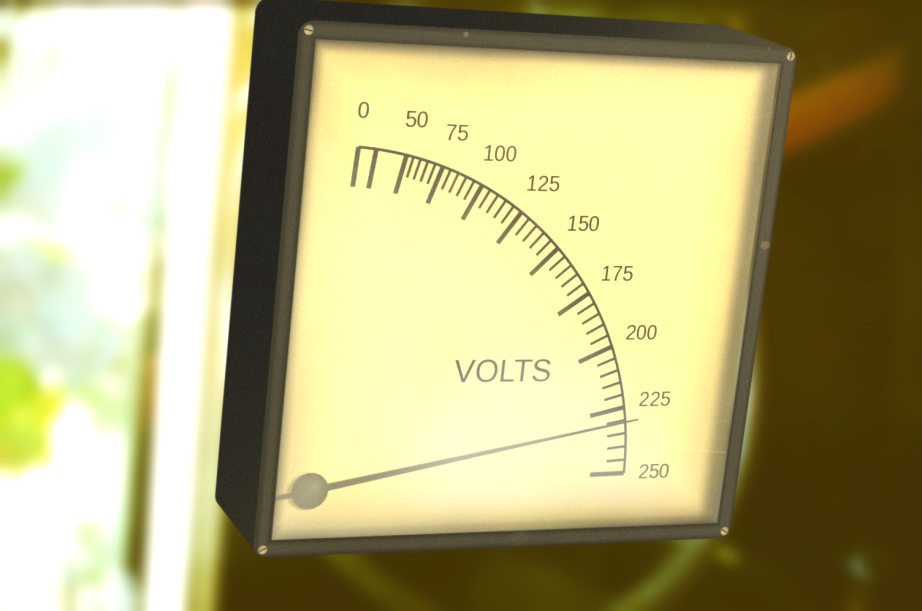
230V
